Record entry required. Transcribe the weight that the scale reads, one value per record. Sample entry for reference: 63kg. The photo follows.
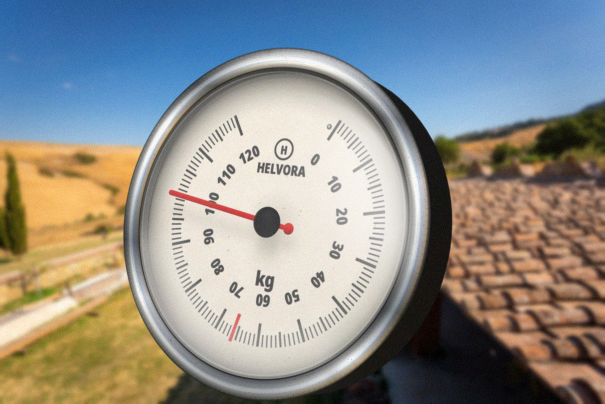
100kg
